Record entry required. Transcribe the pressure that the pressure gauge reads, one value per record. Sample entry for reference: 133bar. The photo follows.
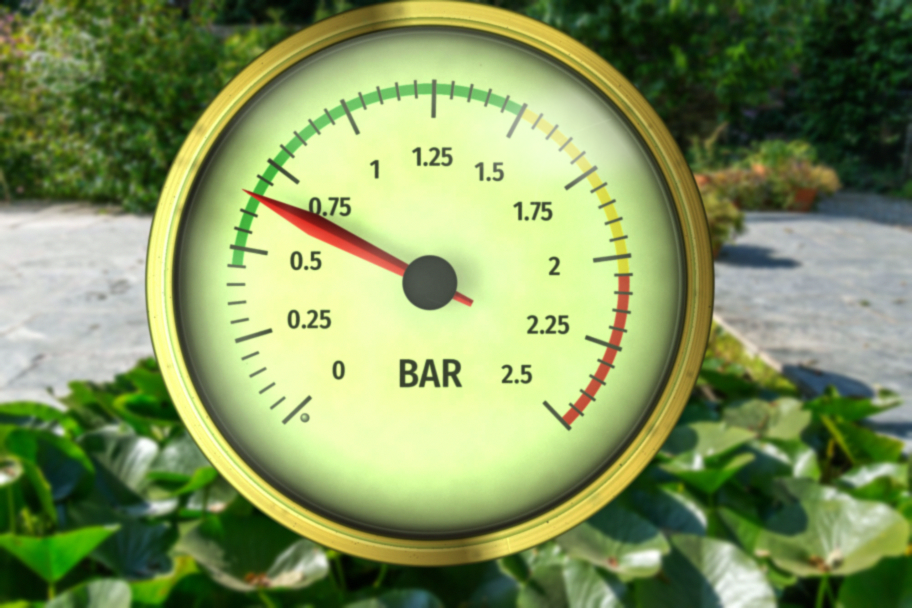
0.65bar
